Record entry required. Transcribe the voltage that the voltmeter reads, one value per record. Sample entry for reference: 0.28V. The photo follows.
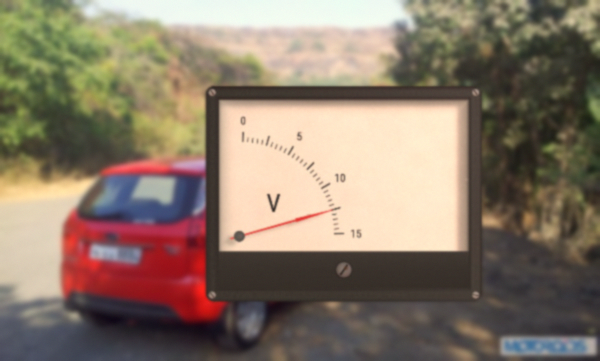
12.5V
